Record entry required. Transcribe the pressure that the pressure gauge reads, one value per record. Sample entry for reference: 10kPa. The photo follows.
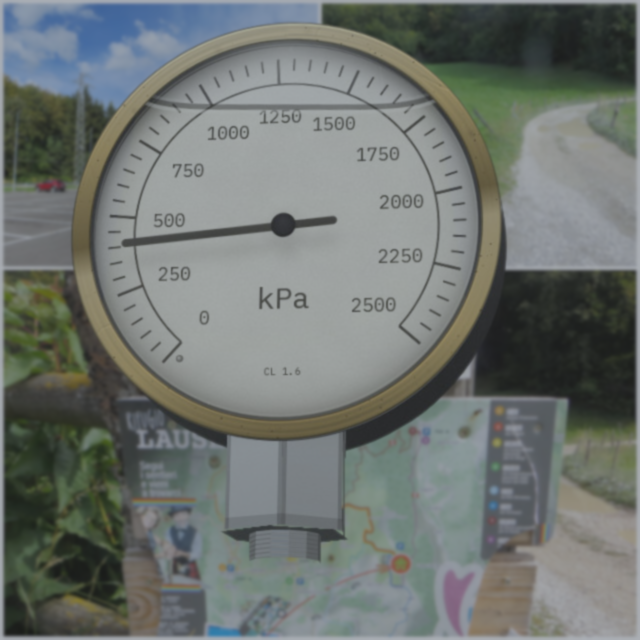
400kPa
